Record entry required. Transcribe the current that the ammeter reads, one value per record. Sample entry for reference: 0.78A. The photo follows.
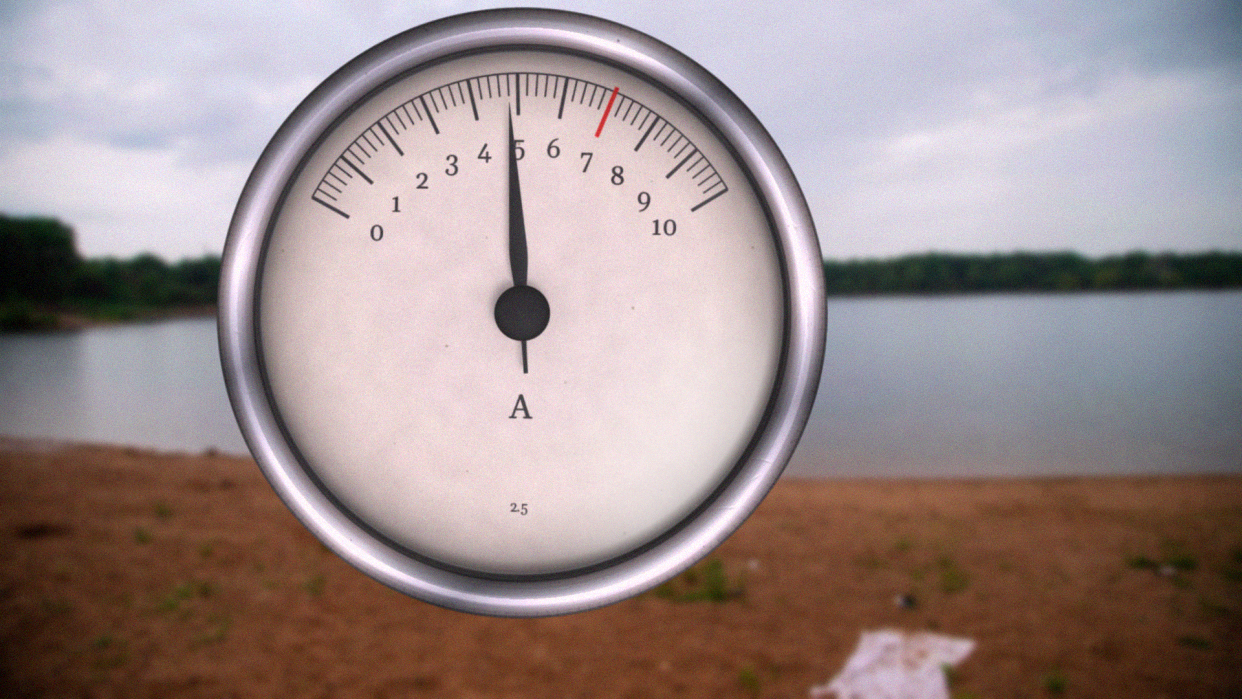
4.8A
